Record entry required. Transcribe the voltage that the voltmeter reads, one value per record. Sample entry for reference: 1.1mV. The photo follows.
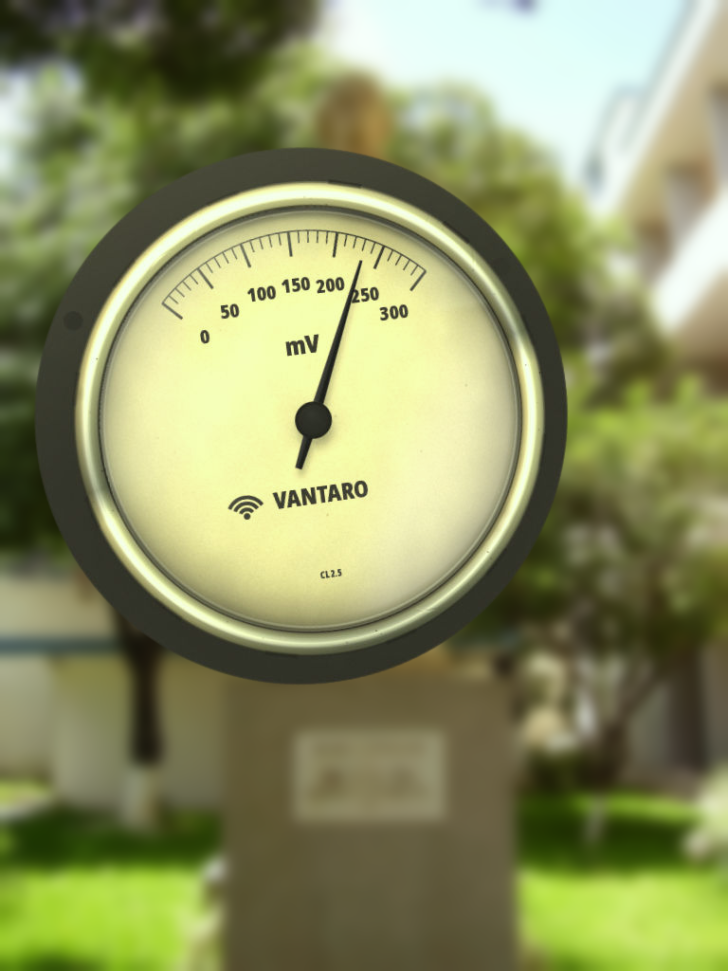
230mV
